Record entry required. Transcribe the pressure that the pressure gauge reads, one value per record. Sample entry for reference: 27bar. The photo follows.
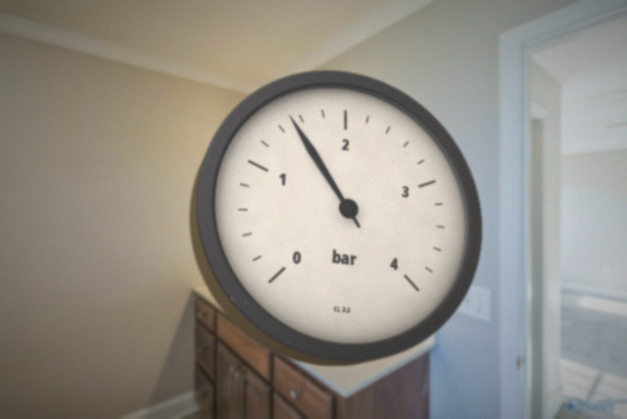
1.5bar
